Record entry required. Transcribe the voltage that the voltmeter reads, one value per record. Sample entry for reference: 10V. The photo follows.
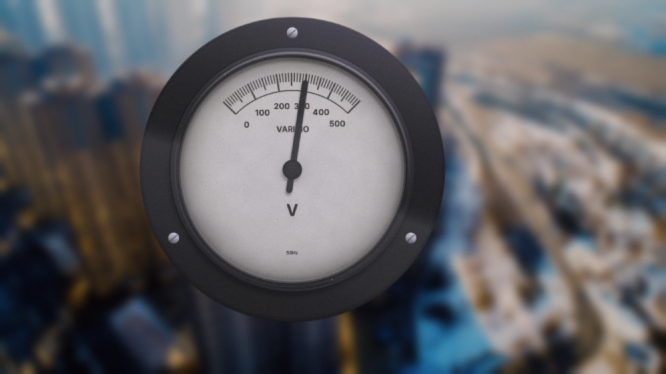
300V
